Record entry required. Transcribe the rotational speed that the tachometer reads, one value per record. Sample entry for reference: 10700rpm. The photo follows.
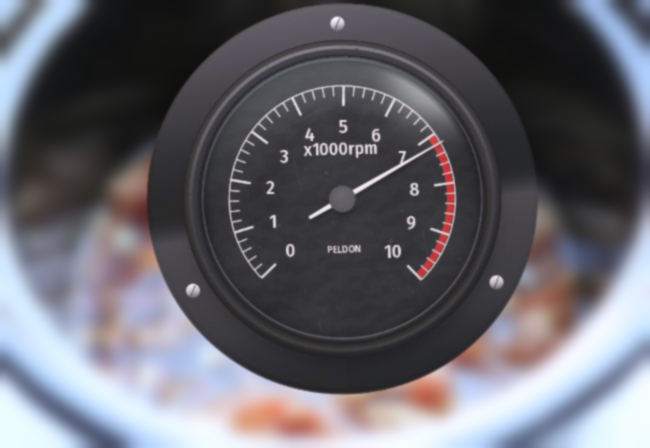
7200rpm
